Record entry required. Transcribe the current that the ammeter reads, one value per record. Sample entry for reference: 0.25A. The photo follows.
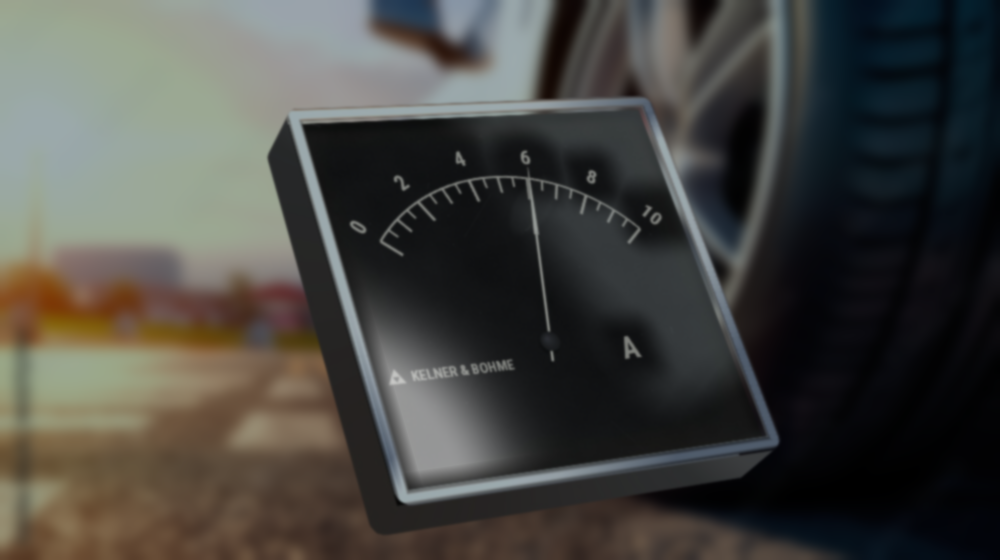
6A
